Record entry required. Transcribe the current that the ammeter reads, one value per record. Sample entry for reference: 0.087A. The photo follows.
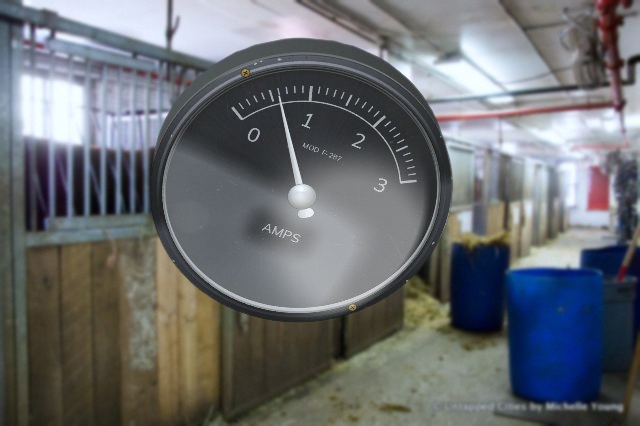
0.6A
